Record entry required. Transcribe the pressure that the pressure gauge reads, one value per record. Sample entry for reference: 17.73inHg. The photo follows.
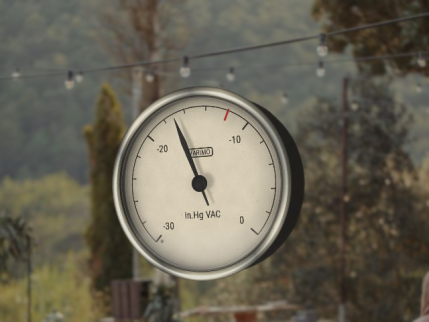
-17inHg
